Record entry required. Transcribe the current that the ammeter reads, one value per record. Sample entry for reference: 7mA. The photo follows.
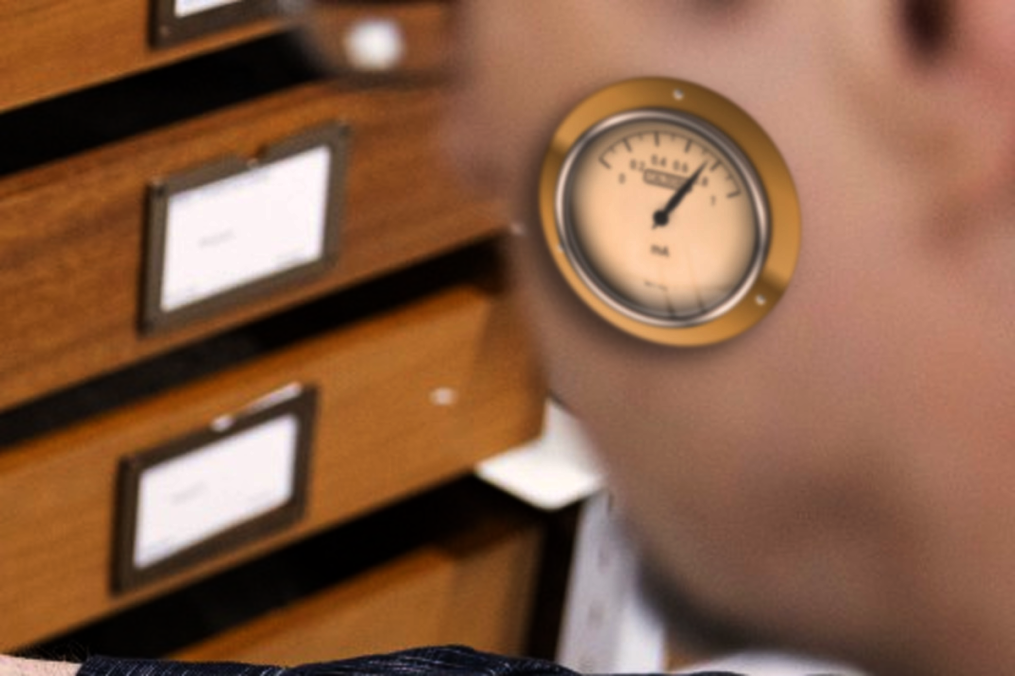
0.75mA
